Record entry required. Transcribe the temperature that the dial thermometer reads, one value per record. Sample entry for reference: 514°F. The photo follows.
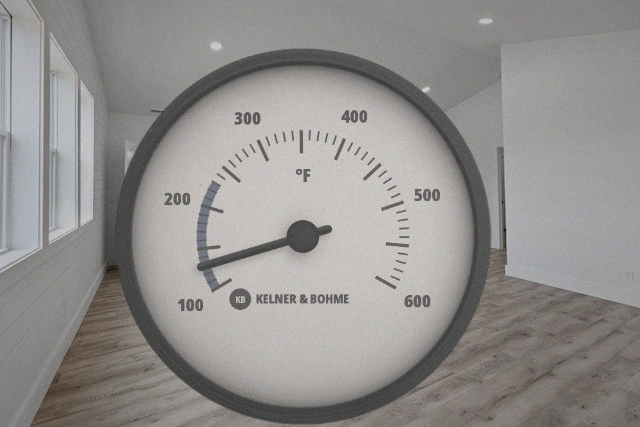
130°F
